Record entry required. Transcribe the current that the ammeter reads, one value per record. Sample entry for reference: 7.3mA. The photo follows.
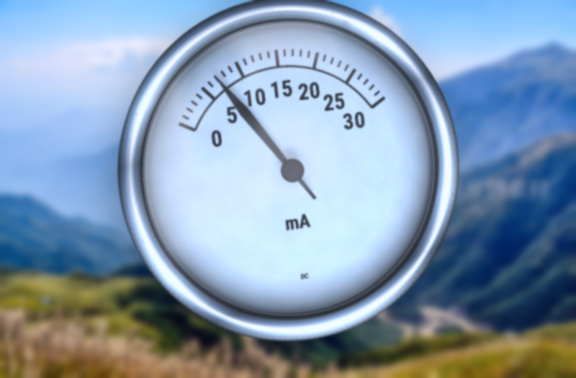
7mA
